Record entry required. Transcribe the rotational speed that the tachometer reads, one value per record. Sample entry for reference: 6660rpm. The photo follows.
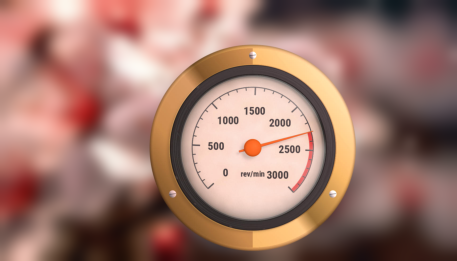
2300rpm
